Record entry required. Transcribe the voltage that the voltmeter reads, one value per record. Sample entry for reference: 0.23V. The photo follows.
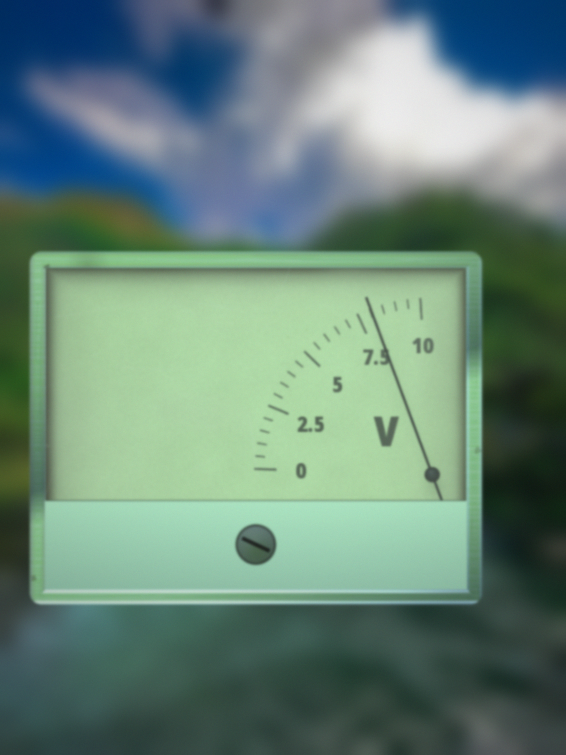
8V
